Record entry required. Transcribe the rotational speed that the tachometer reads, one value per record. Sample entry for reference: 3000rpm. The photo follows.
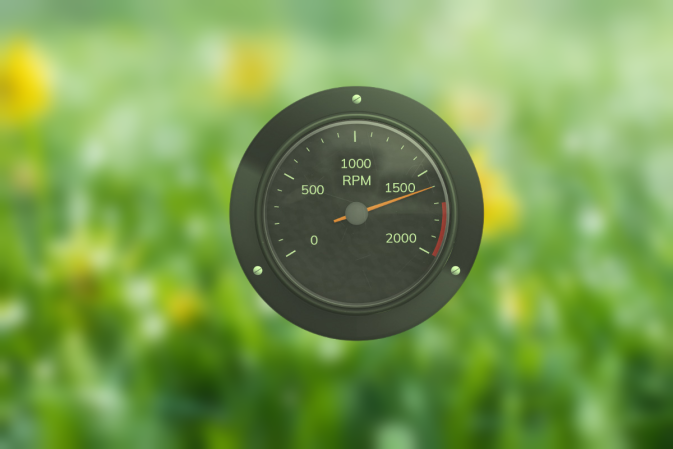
1600rpm
